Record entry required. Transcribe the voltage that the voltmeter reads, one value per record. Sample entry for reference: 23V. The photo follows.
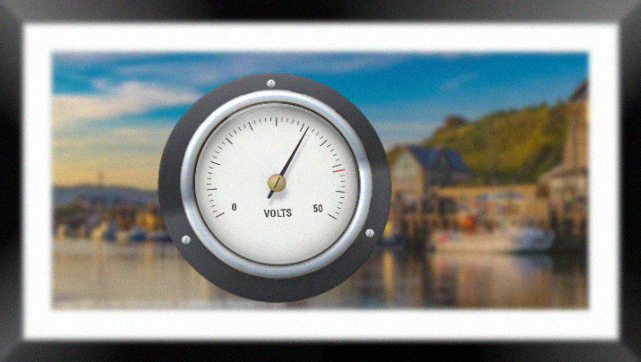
31V
